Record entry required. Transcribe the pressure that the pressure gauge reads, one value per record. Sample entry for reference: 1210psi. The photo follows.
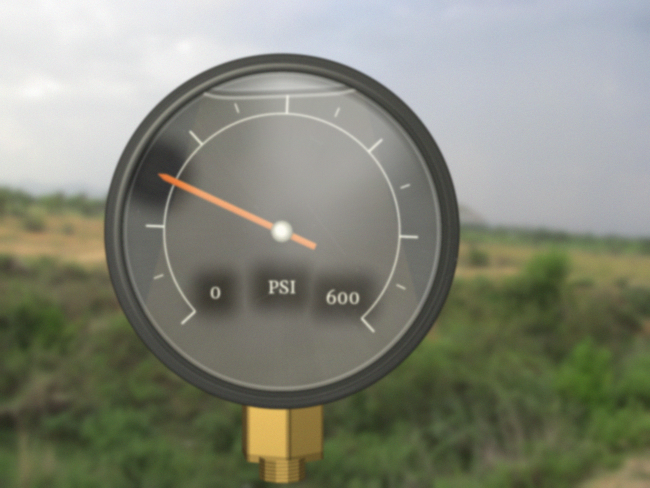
150psi
